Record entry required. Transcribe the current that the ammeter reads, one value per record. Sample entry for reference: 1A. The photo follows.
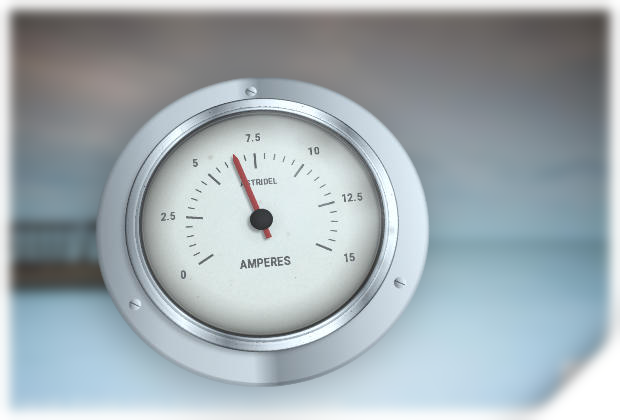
6.5A
